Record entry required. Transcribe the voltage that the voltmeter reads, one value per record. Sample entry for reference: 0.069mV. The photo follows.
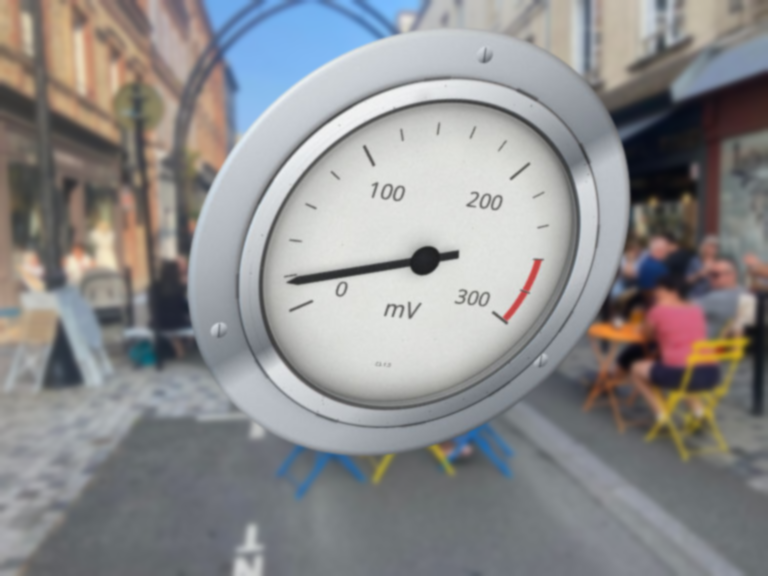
20mV
